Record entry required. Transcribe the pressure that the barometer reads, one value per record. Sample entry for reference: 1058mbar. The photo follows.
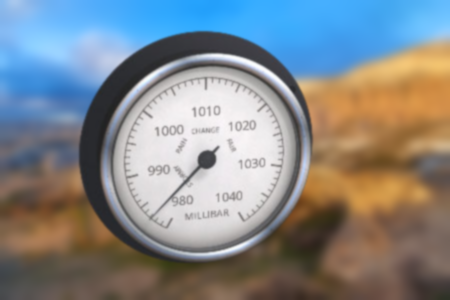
983mbar
